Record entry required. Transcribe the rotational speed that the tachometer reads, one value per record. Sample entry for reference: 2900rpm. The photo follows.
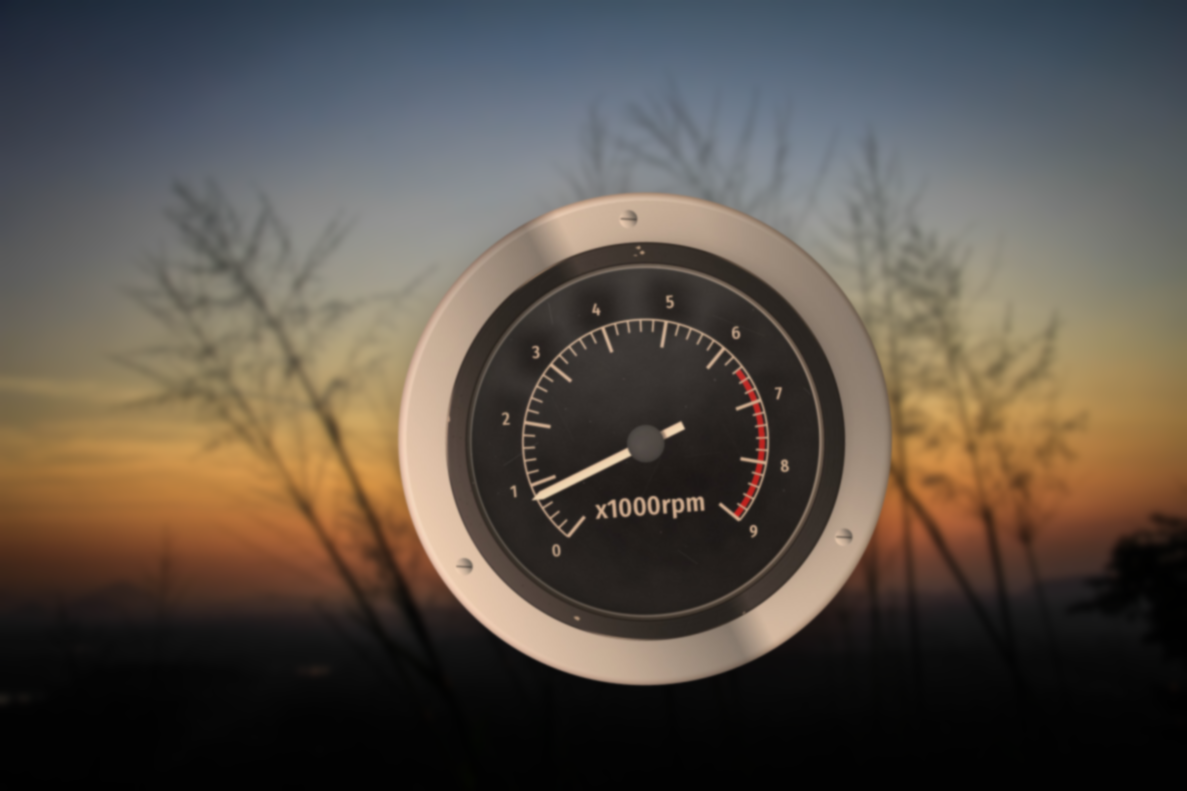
800rpm
